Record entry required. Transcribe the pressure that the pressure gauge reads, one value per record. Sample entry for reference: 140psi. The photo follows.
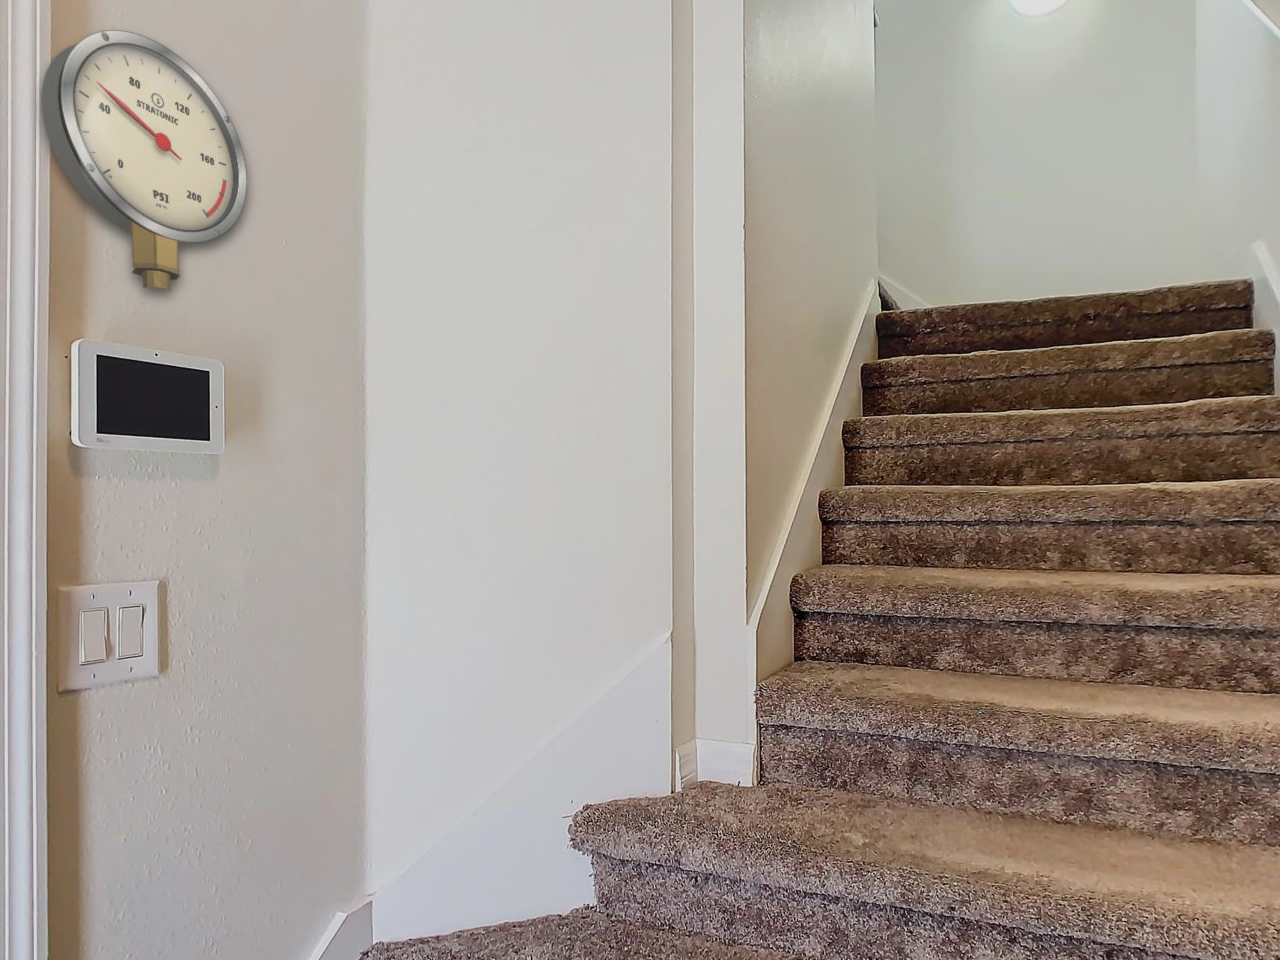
50psi
